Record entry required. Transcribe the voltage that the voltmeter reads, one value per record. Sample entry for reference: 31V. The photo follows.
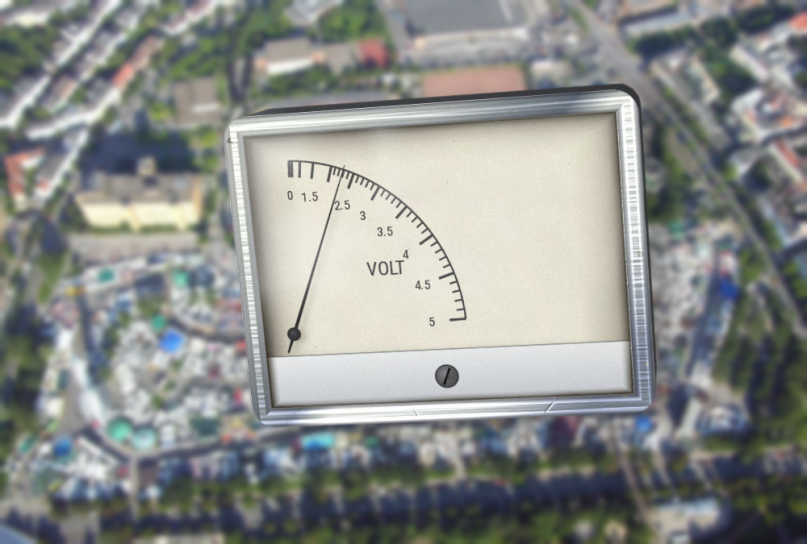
2.3V
